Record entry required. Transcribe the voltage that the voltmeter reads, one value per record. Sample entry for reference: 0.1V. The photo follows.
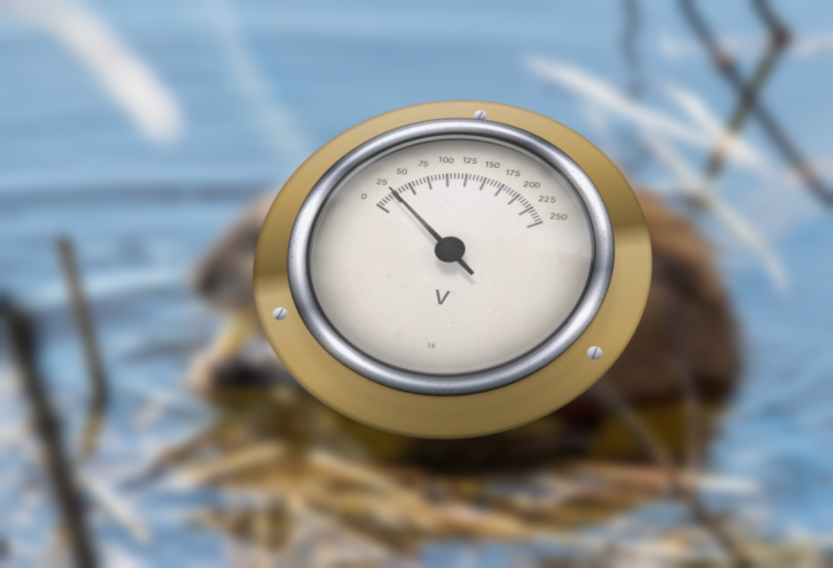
25V
